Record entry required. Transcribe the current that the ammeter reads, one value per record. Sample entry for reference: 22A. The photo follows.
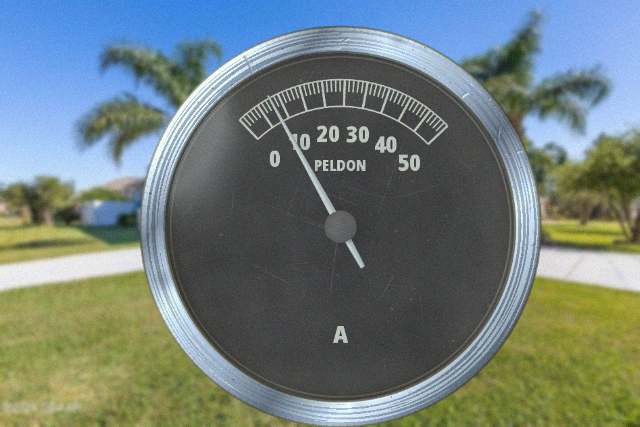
8A
